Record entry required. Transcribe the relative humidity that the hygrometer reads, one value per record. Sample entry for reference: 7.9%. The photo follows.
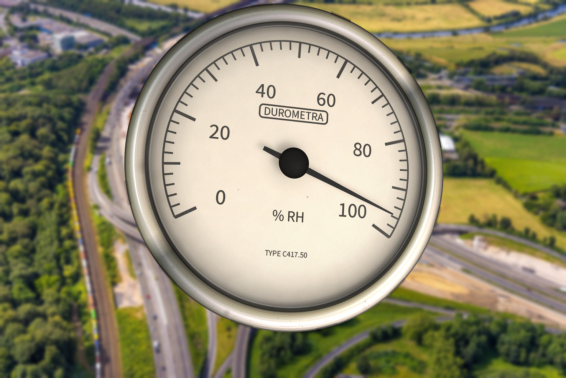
96%
